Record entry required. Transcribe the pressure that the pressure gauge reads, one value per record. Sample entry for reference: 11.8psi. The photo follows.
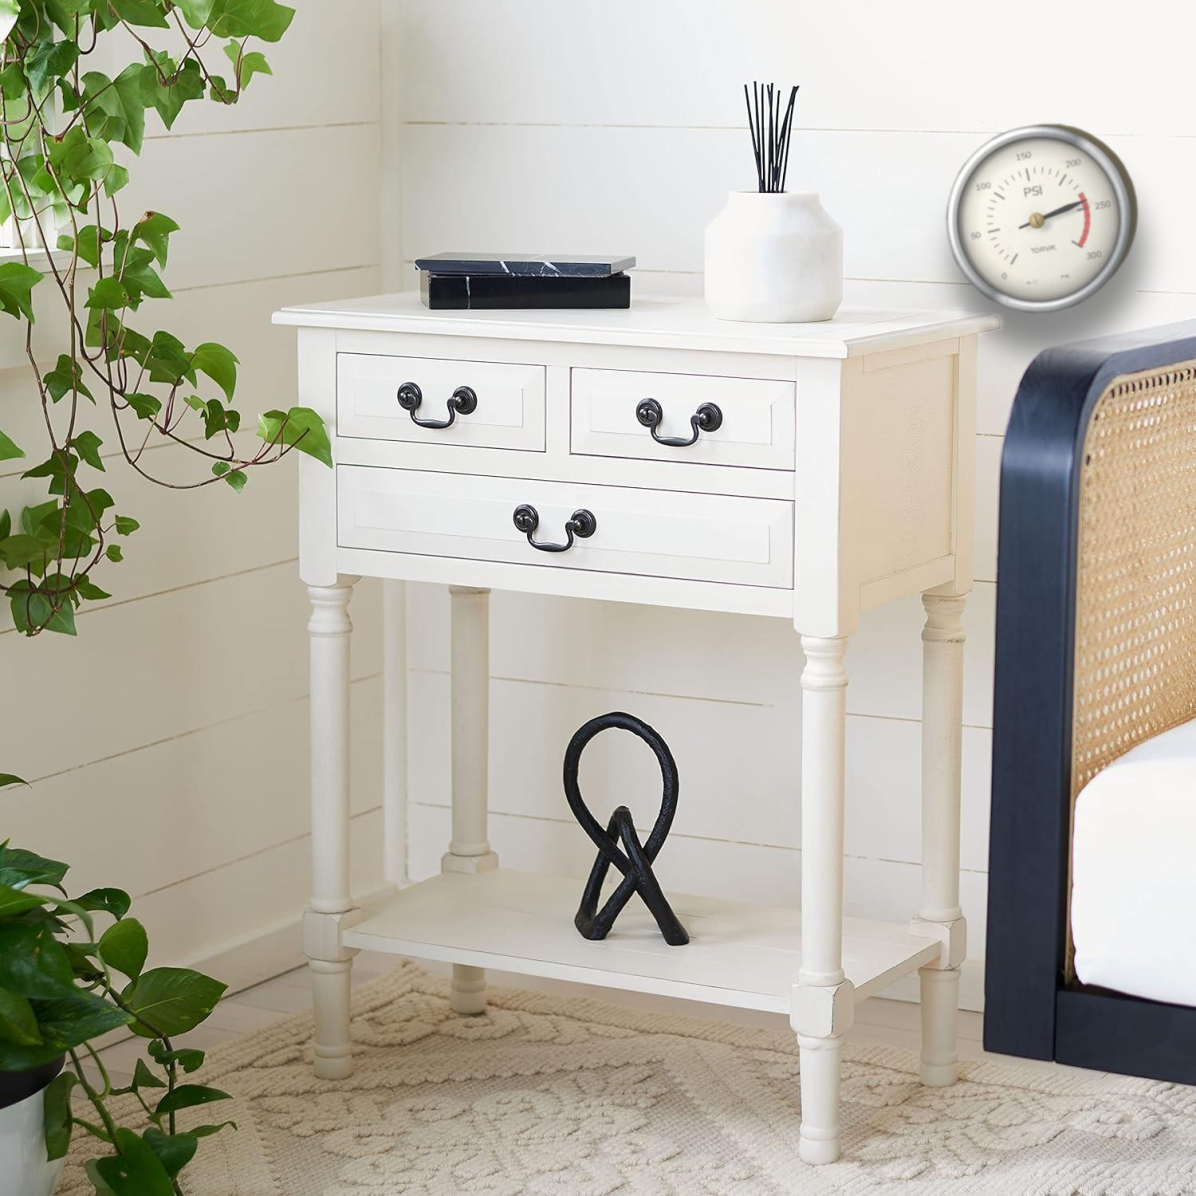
240psi
